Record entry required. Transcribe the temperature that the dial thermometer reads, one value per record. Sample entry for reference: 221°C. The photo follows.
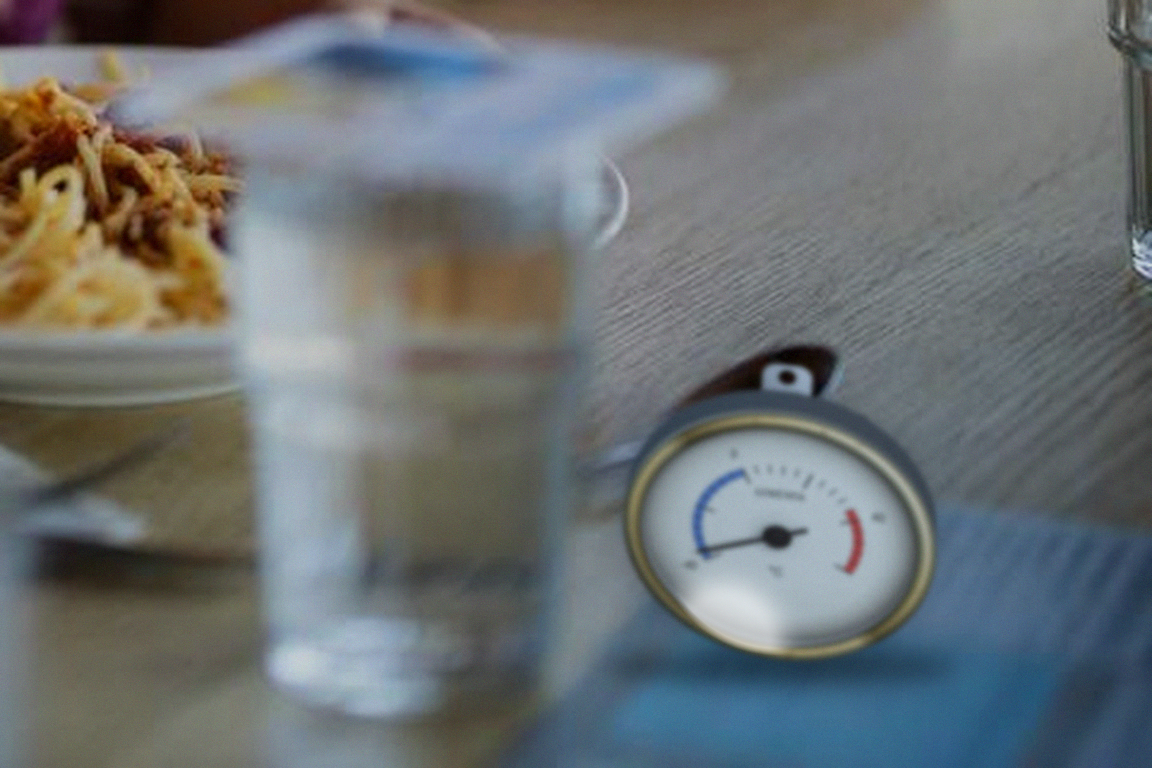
-36°C
